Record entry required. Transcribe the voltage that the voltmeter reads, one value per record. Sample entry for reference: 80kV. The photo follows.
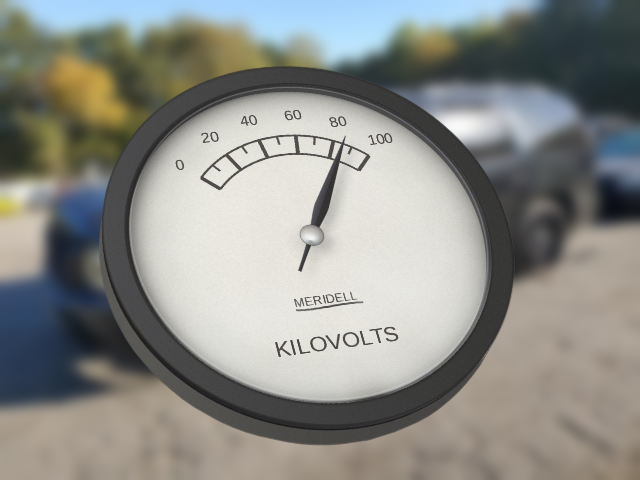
85kV
